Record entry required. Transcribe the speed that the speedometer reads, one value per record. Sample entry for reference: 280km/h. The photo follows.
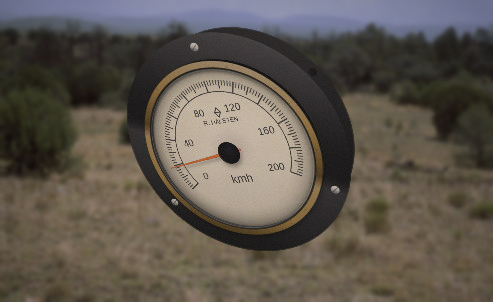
20km/h
